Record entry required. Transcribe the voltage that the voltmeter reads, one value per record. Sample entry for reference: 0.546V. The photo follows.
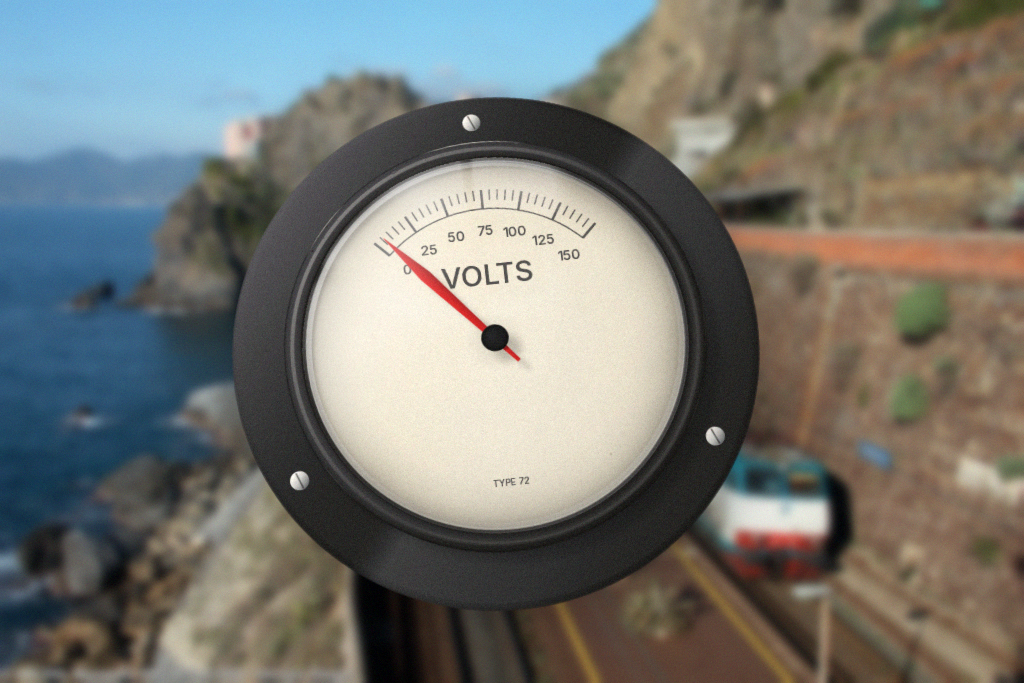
5V
